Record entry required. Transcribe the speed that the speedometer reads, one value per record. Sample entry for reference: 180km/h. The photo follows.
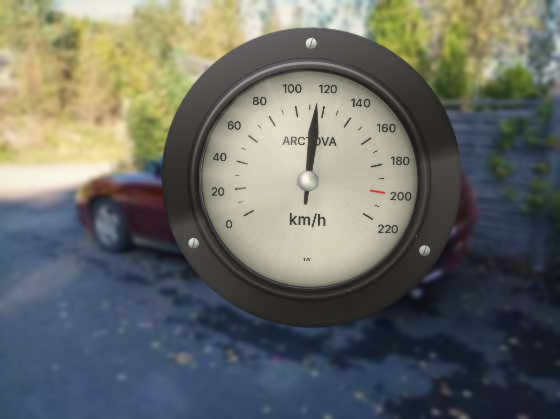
115km/h
